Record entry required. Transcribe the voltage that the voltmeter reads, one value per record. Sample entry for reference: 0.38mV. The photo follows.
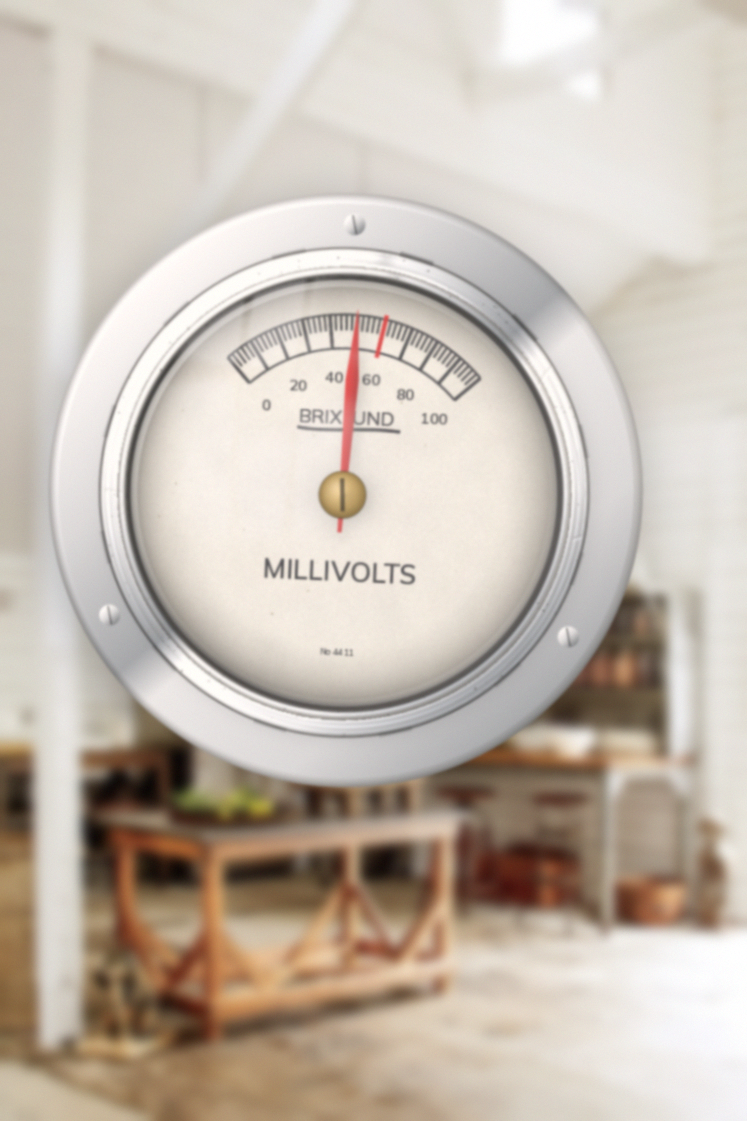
50mV
